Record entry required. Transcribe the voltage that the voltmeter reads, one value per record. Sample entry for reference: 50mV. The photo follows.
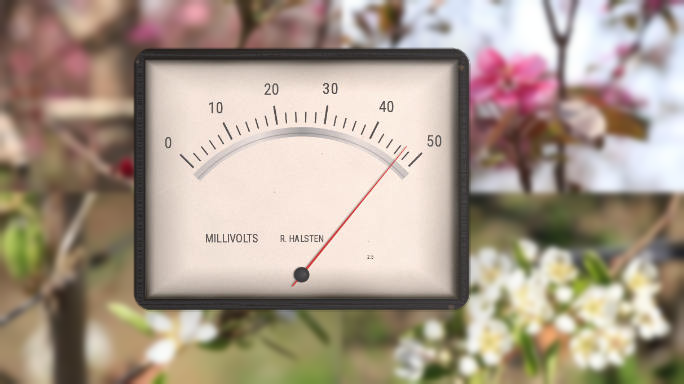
47mV
